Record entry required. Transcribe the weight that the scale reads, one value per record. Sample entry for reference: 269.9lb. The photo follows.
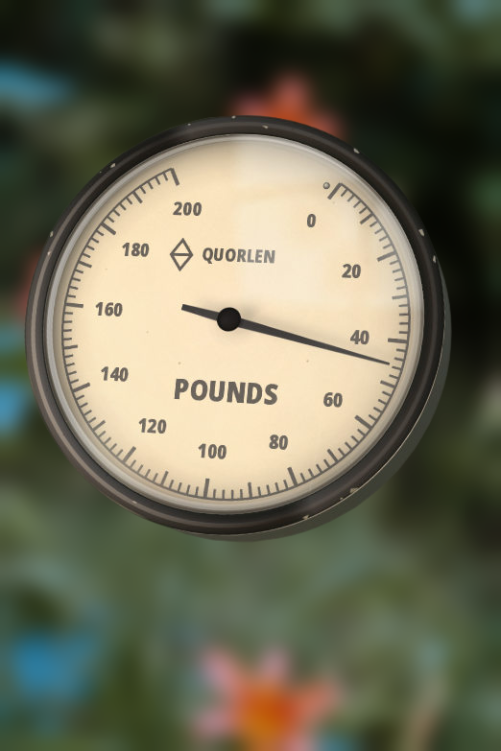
46lb
